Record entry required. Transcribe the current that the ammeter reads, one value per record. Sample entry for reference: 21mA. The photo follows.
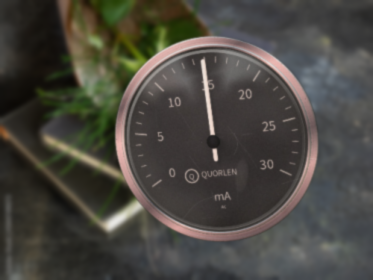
15mA
